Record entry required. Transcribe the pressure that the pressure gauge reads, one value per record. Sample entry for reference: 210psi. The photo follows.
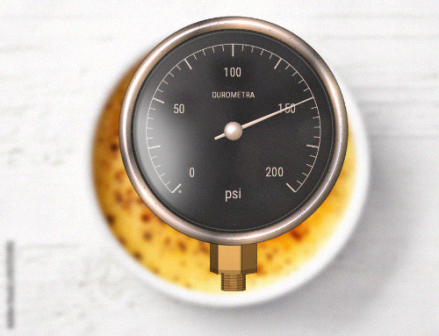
150psi
